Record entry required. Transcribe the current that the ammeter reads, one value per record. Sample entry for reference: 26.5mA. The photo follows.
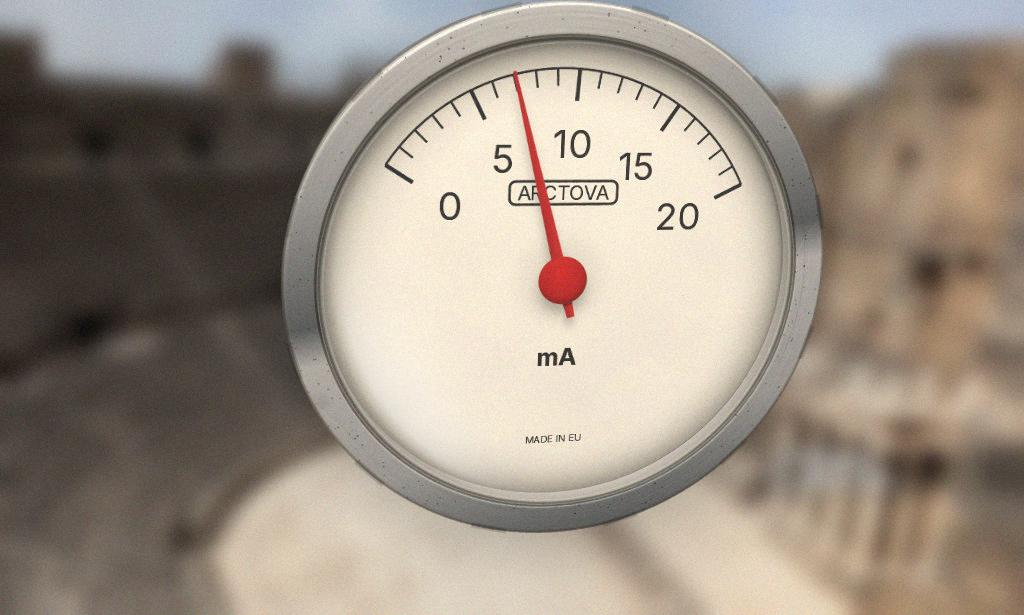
7mA
